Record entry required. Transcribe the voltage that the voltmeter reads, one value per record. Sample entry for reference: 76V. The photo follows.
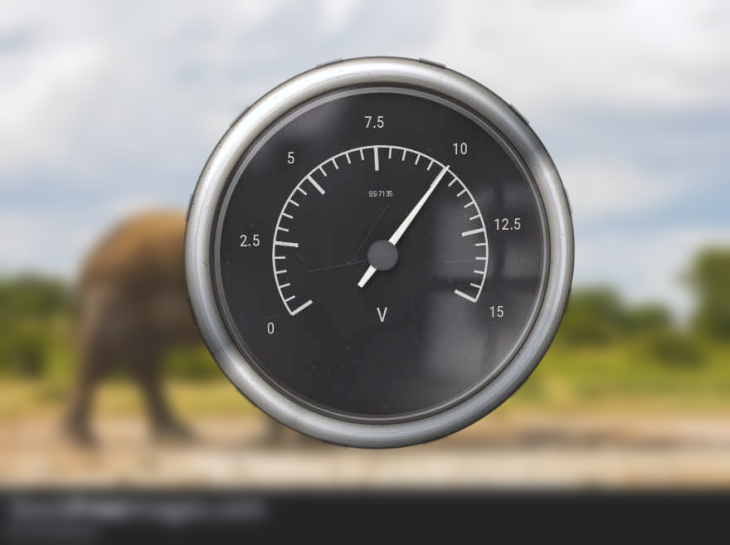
10V
